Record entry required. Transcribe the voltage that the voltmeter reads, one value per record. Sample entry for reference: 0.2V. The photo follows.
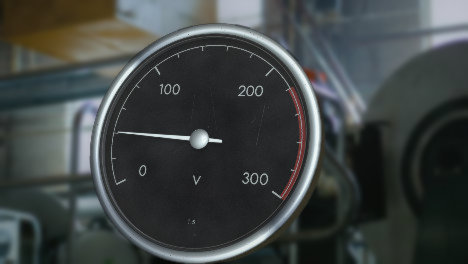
40V
